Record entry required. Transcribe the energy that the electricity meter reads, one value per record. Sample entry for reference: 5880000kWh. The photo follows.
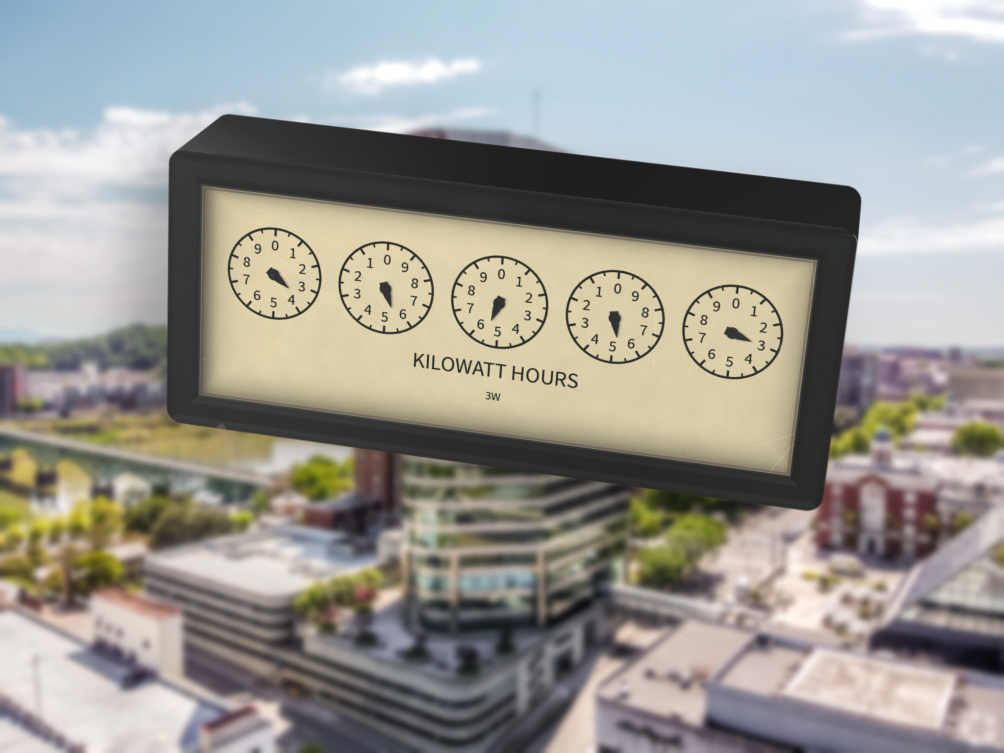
35553kWh
